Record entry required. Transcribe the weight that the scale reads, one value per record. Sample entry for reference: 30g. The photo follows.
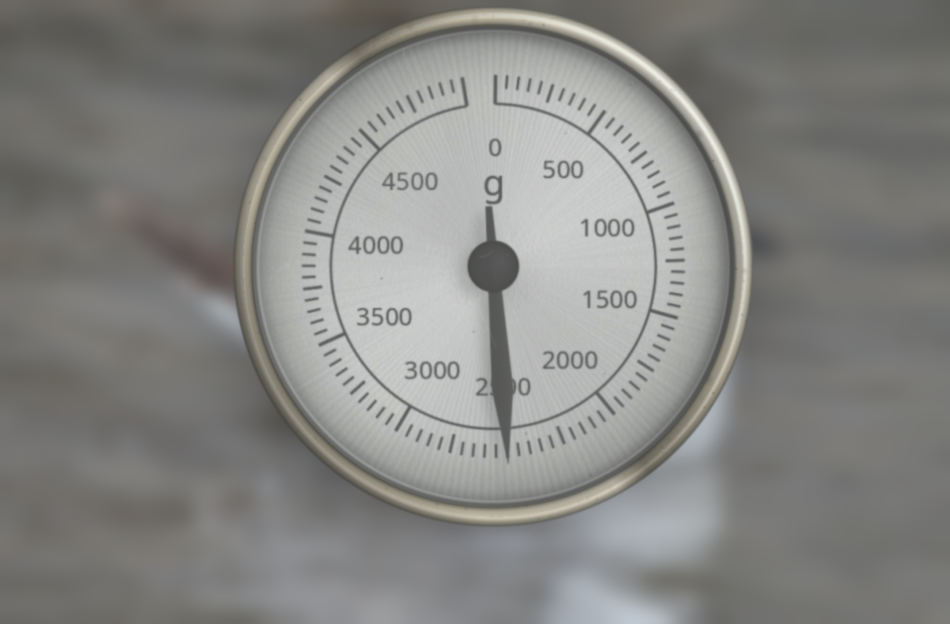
2500g
